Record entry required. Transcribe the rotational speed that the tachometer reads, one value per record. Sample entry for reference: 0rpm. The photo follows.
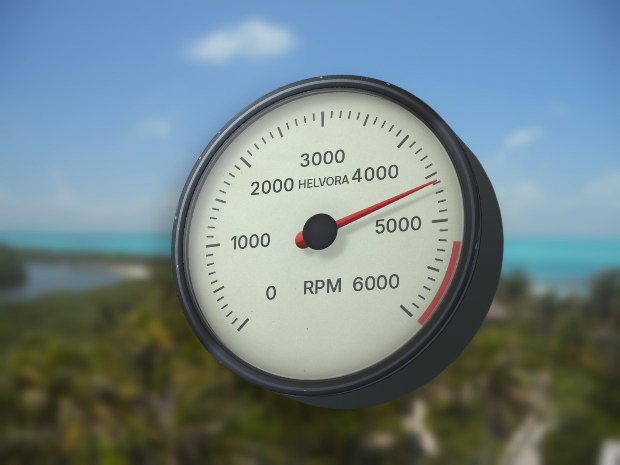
4600rpm
